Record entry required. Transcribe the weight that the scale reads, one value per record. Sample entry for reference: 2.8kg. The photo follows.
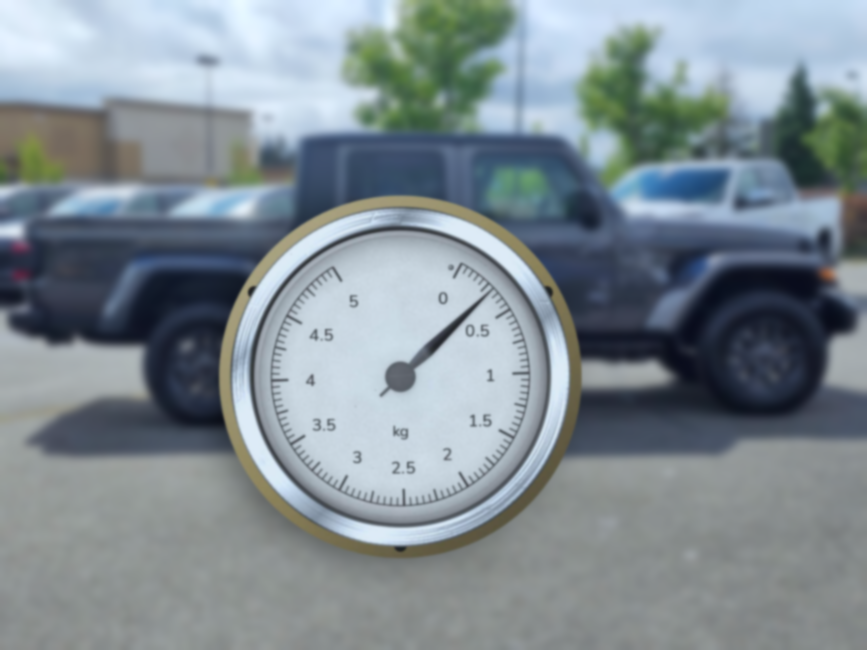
0.3kg
